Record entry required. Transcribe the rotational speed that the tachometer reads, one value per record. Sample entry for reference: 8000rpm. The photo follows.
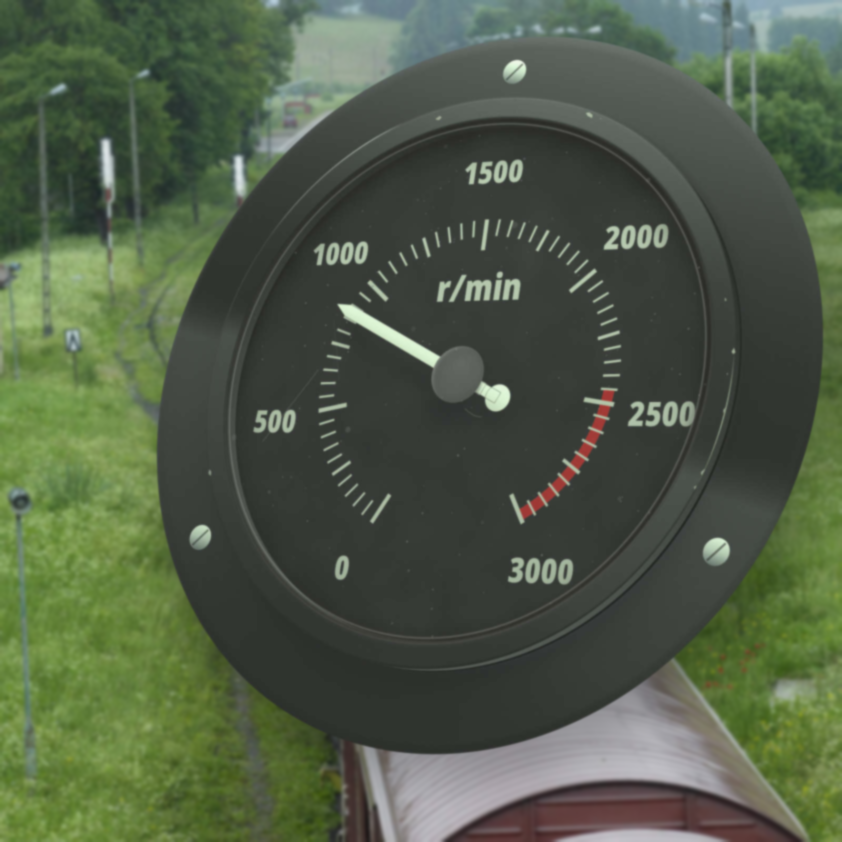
875rpm
